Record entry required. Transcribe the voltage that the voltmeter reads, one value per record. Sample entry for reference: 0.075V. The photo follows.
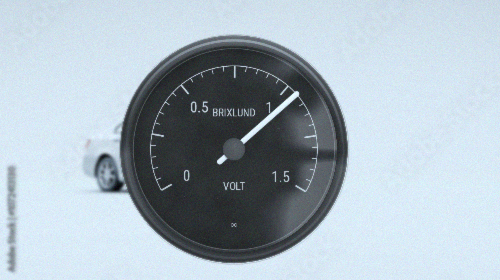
1.05V
